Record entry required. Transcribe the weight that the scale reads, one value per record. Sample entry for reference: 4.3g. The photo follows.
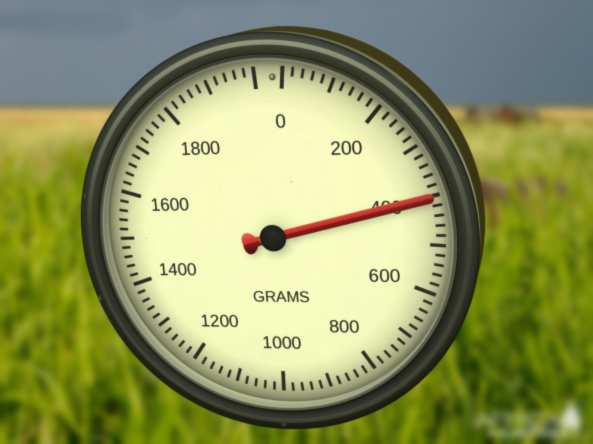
400g
